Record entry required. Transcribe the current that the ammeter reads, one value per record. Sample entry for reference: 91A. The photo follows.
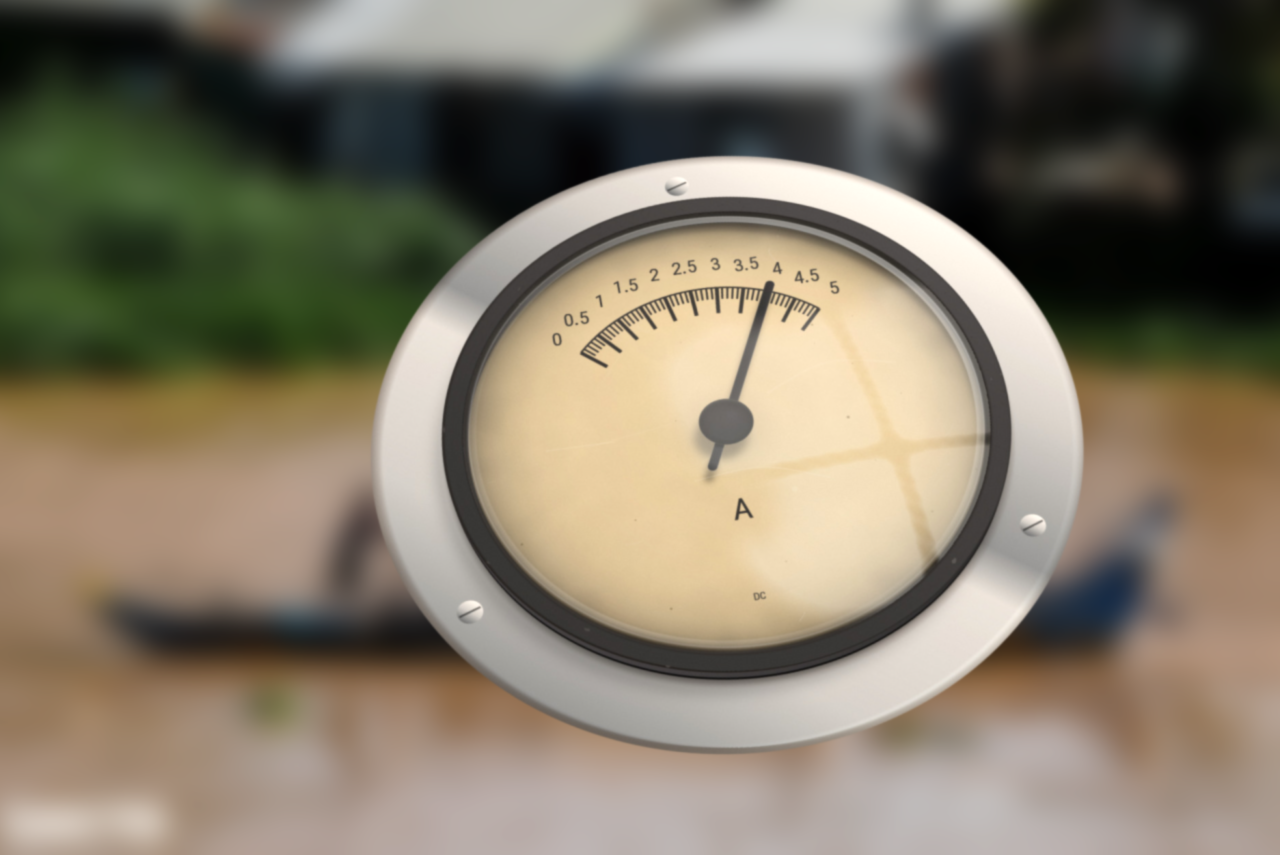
4A
